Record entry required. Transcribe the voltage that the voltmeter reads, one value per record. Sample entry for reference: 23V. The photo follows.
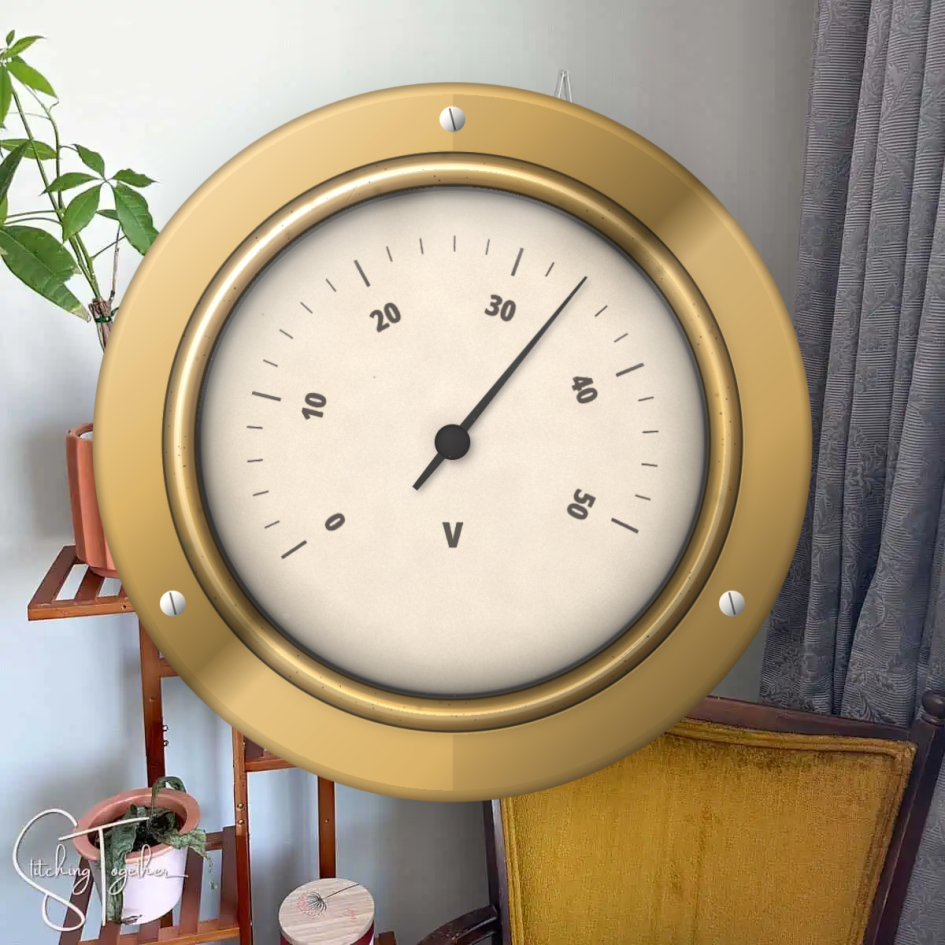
34V
